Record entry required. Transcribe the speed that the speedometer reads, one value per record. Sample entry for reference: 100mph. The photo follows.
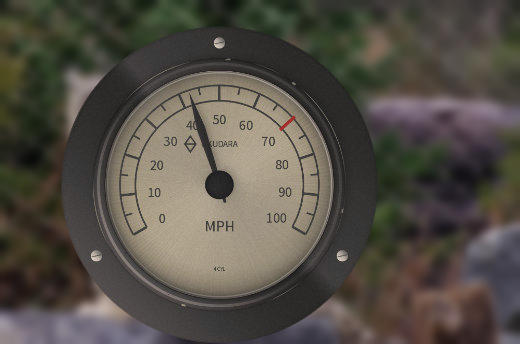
42.5mph
